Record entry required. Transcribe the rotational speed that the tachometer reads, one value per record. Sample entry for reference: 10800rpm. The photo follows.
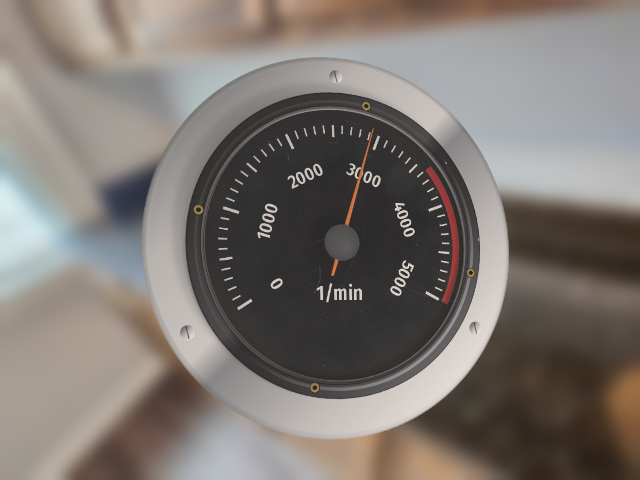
2900rpm
